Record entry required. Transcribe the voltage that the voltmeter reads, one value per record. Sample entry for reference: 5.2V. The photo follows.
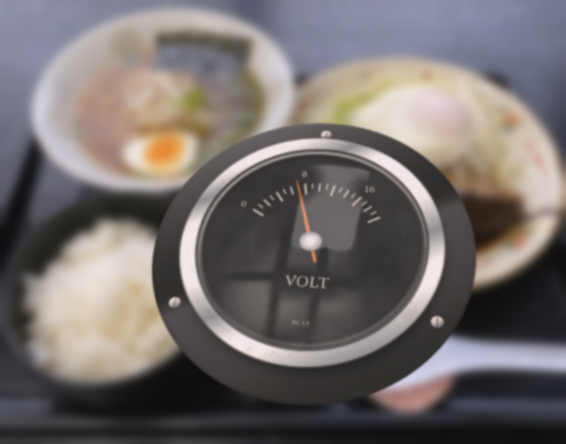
7V
